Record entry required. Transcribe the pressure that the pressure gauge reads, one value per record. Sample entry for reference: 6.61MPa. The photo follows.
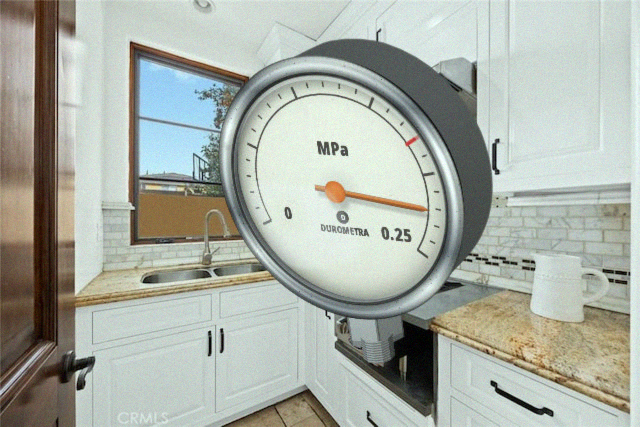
0.22MPa
